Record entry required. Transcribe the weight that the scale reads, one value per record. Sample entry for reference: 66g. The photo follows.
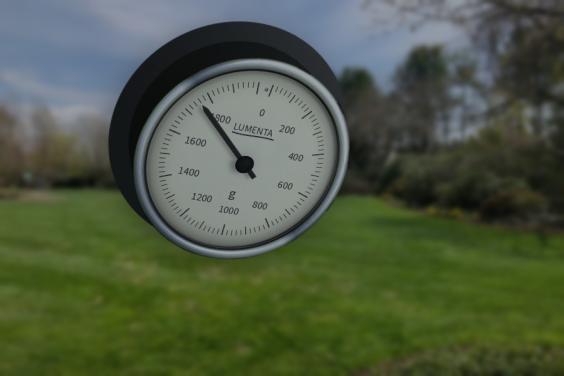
1760g
